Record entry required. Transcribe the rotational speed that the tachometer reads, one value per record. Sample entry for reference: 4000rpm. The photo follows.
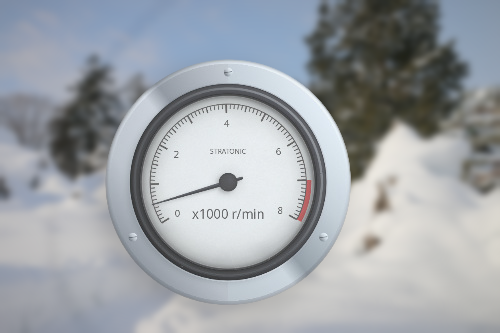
500rpm
